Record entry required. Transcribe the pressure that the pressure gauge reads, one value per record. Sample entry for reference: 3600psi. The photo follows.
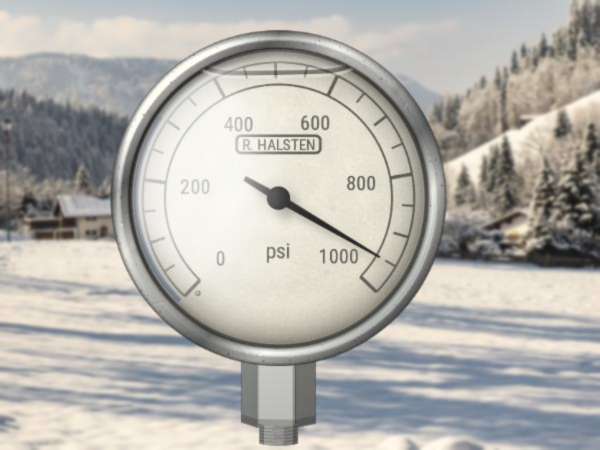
950psi
